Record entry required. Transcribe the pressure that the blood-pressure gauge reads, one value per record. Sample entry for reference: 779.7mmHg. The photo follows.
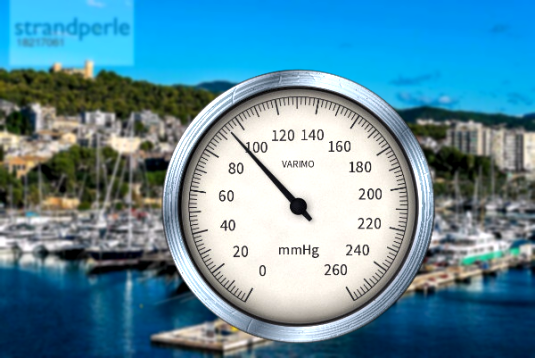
94mmHg
